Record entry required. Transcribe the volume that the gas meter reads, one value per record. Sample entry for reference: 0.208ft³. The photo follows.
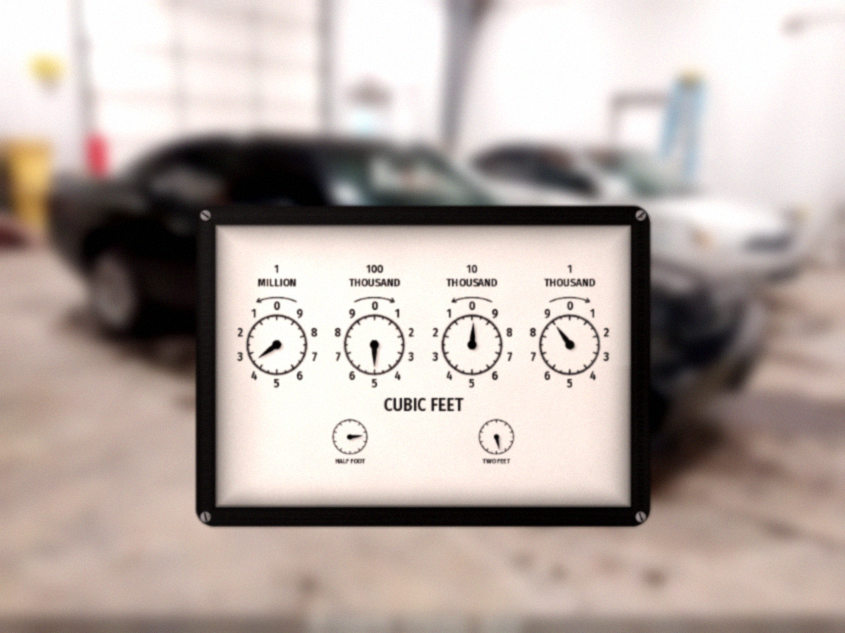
349900ft³
